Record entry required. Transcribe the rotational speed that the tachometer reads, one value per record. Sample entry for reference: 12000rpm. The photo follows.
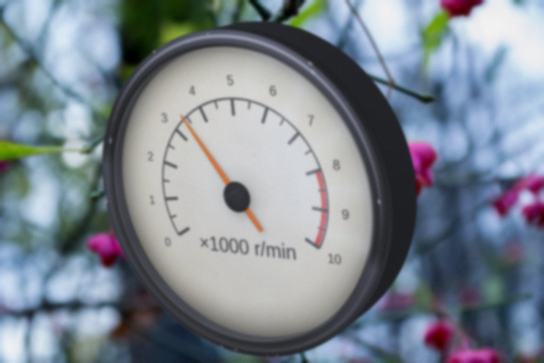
3500rpm
